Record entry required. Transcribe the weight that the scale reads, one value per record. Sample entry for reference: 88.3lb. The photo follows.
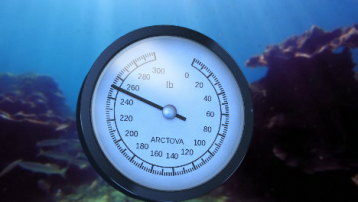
250lb
